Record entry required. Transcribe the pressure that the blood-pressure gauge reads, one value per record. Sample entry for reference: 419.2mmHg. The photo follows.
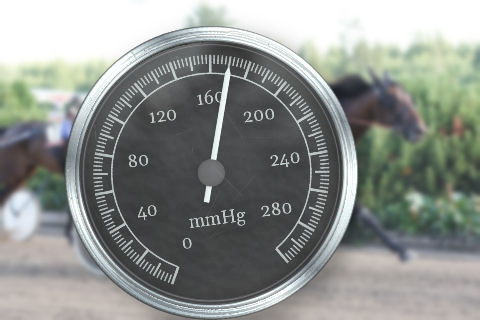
170mmHg
